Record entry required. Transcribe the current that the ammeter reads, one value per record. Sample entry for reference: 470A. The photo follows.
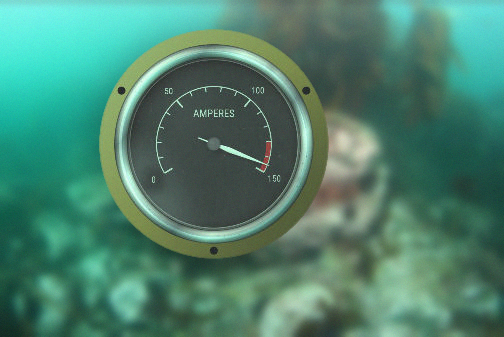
145A
